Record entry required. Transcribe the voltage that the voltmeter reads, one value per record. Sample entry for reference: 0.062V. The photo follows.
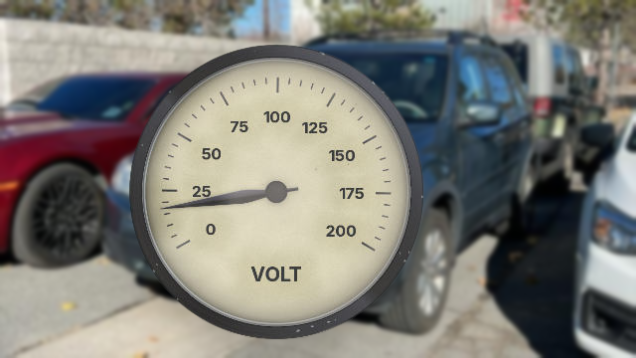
17.5V
